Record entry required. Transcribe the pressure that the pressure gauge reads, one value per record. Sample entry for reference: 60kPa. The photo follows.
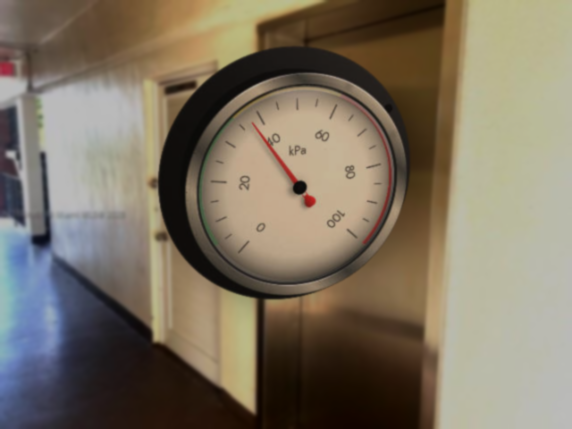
37.5kPa
